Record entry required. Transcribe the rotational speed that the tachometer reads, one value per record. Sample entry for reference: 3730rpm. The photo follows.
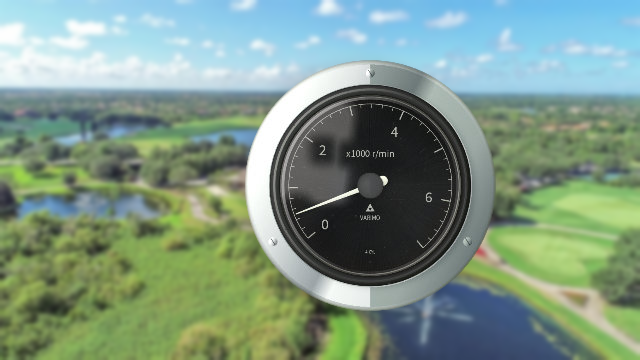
500rpm
